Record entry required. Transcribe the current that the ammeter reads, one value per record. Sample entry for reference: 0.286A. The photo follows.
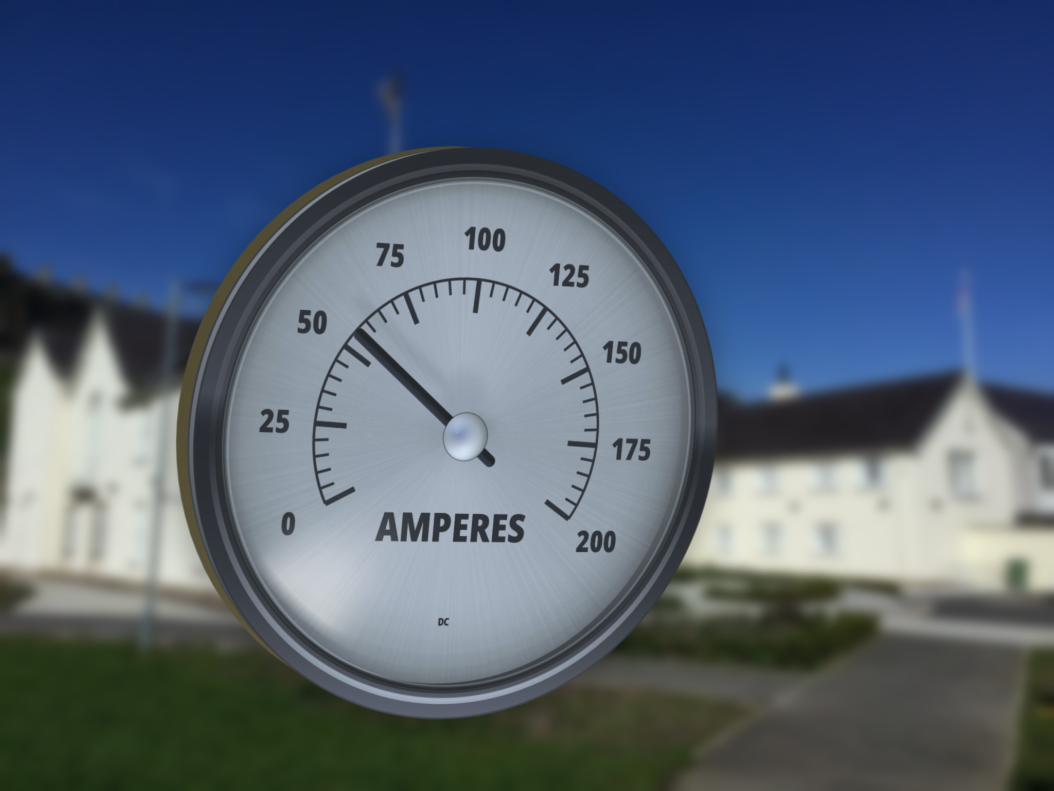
55A
